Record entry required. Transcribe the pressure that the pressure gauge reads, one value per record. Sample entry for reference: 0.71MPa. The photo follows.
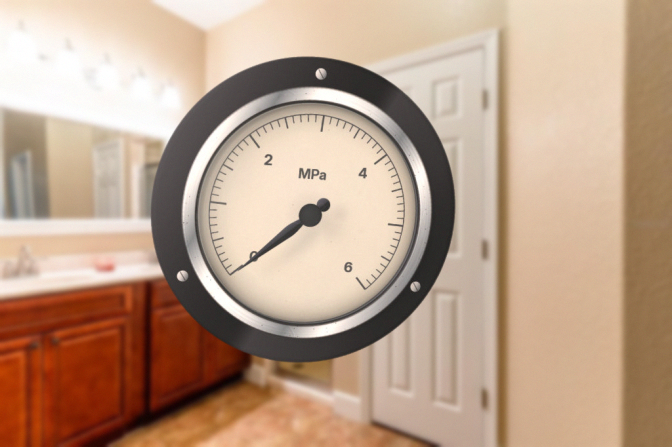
0MPa
